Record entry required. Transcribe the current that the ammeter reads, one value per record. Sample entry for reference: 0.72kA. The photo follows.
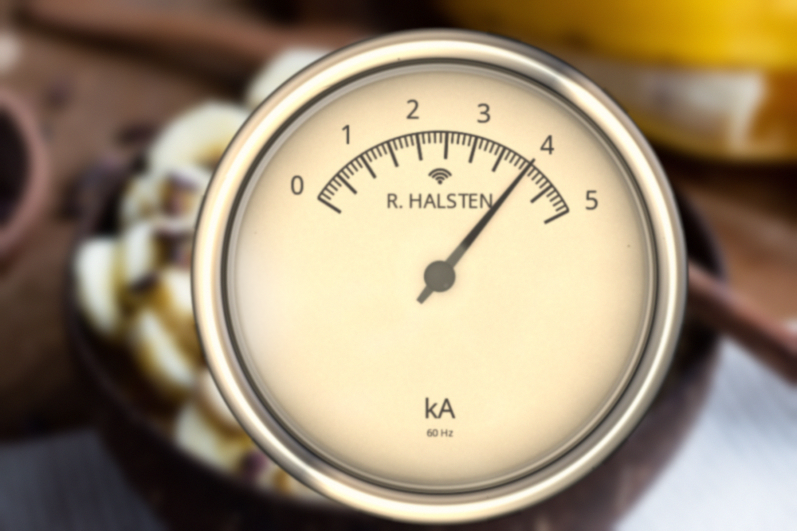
4kA
